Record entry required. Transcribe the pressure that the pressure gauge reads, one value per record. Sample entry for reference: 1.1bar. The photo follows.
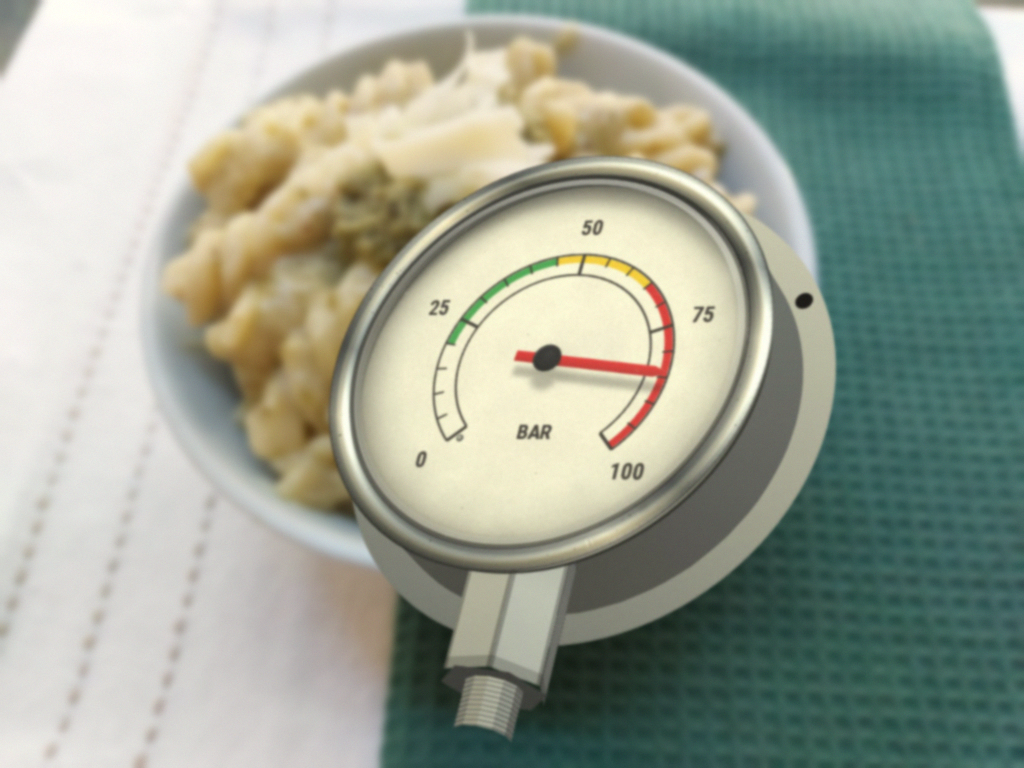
85bar
